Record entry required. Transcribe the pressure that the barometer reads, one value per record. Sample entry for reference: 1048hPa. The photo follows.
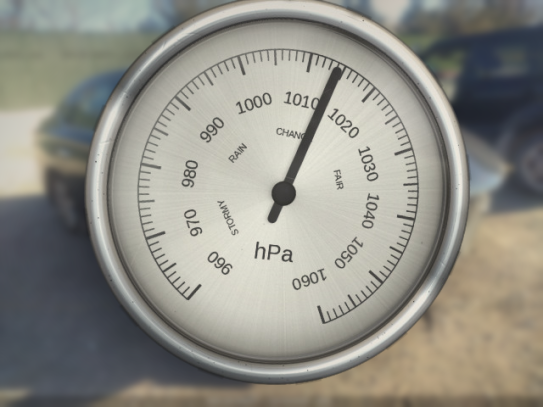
1014hPa
